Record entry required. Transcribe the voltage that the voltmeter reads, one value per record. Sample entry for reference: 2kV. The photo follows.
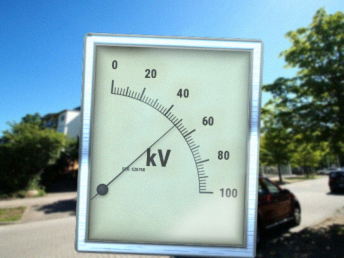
50kV
